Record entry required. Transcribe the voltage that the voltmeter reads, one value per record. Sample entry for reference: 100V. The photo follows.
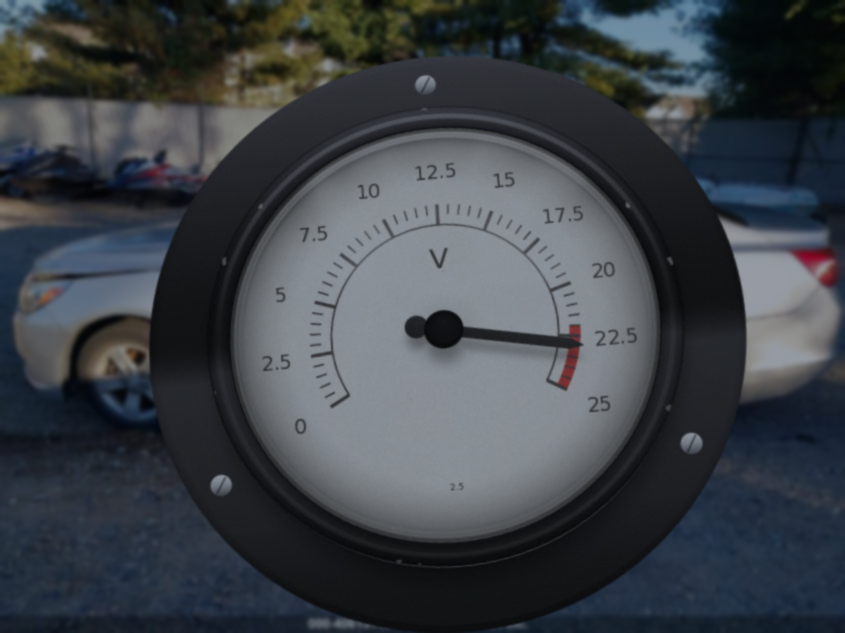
23V
